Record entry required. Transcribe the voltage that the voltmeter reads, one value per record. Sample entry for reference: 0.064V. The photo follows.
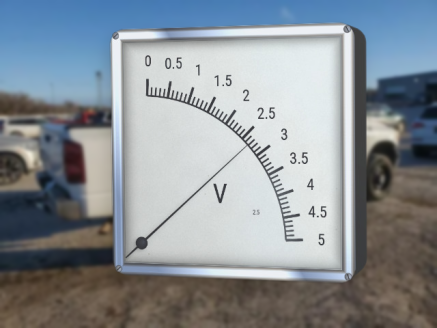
2.7V
